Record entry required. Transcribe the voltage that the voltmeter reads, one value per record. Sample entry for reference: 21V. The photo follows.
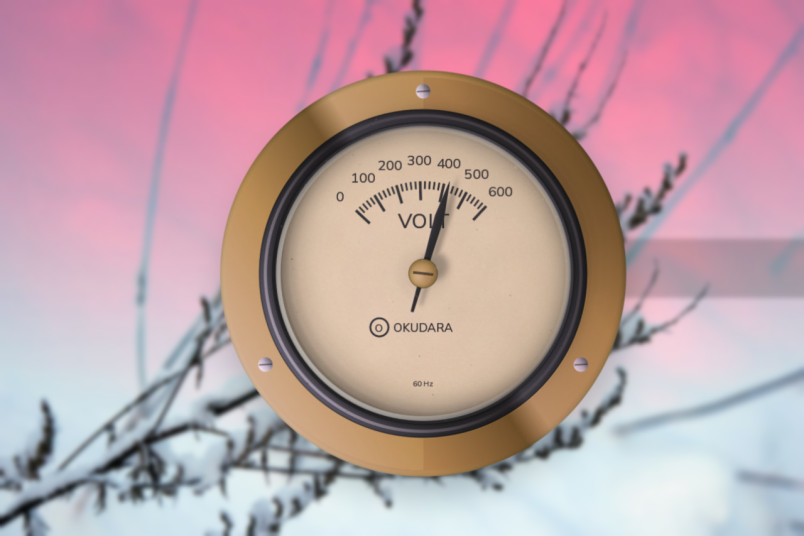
420V
